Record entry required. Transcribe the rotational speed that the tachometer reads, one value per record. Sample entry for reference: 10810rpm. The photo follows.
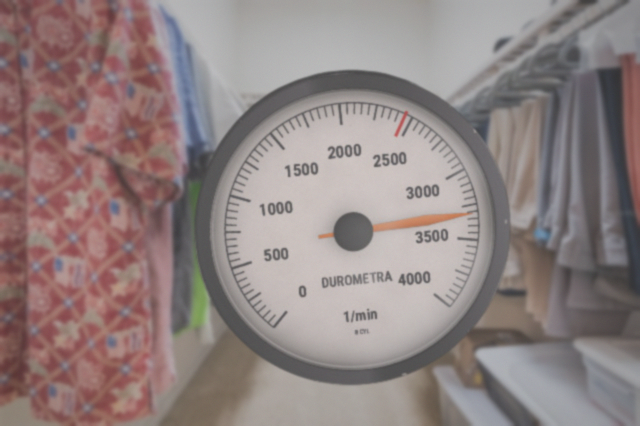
3300rpm
